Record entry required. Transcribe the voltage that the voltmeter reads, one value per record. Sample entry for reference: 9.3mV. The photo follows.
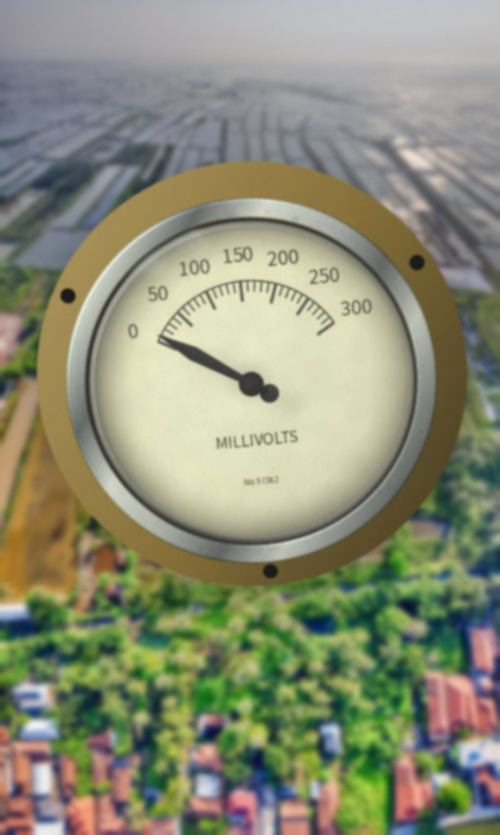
10mV
